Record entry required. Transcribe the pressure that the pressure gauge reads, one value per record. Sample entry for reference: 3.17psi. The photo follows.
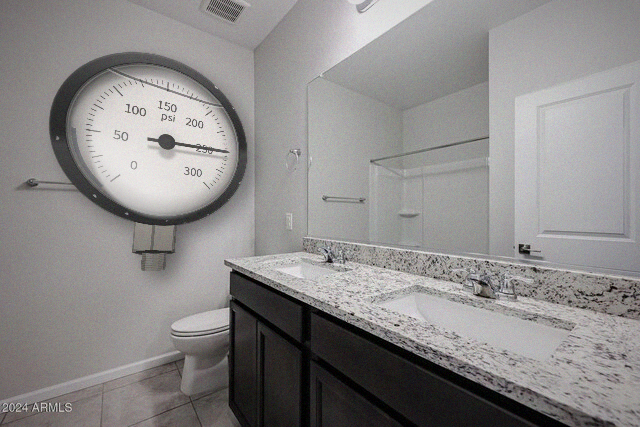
250psi
